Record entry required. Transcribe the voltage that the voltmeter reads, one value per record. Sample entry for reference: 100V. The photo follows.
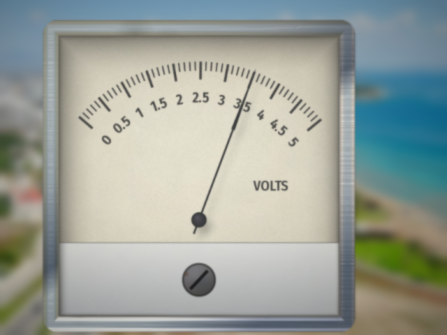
3.5V
